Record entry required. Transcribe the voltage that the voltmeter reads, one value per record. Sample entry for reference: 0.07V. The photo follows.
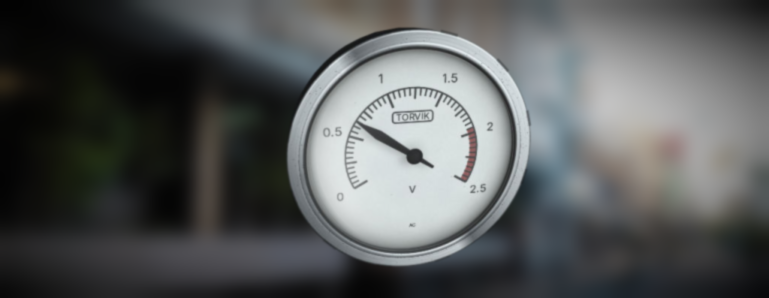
0.65V
